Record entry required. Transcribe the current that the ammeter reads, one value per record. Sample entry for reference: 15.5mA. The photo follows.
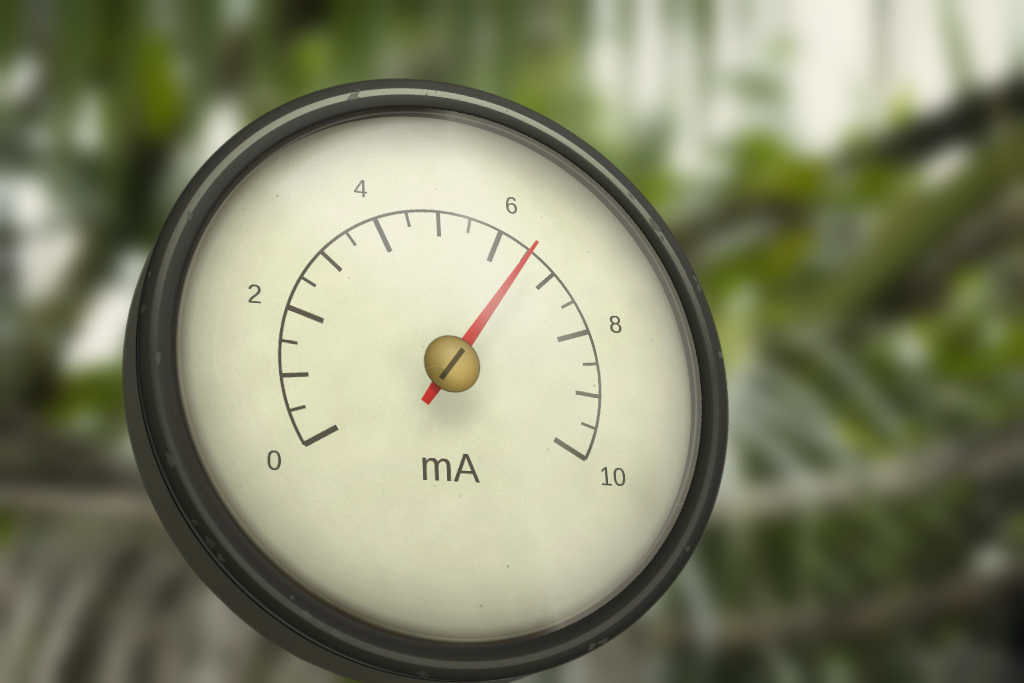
6.5mA
